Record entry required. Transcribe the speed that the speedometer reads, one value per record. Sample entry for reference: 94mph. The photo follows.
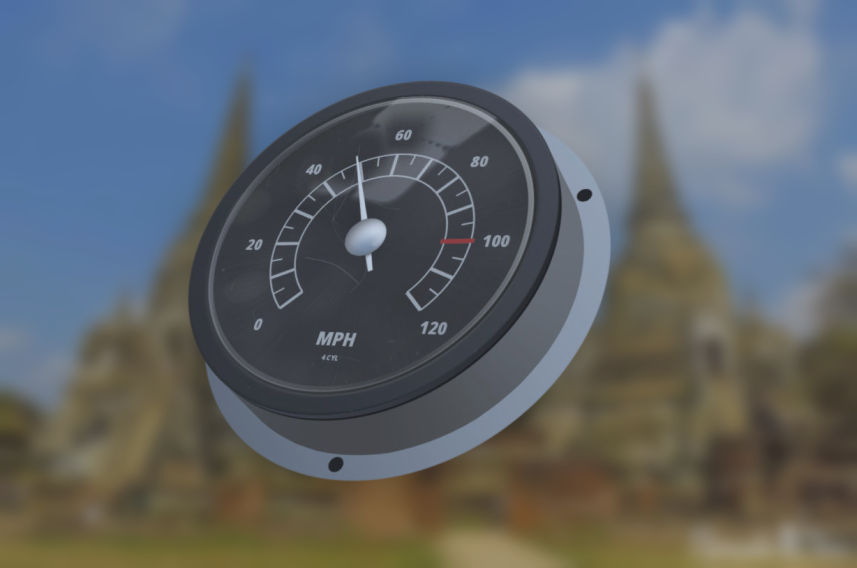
50mph
